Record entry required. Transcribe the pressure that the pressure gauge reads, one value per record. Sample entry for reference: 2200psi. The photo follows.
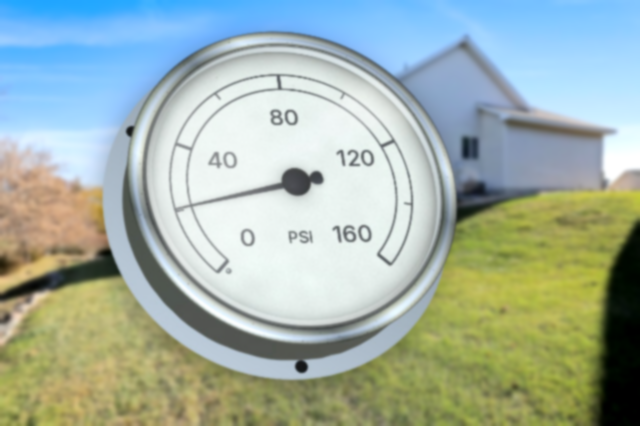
20psi
